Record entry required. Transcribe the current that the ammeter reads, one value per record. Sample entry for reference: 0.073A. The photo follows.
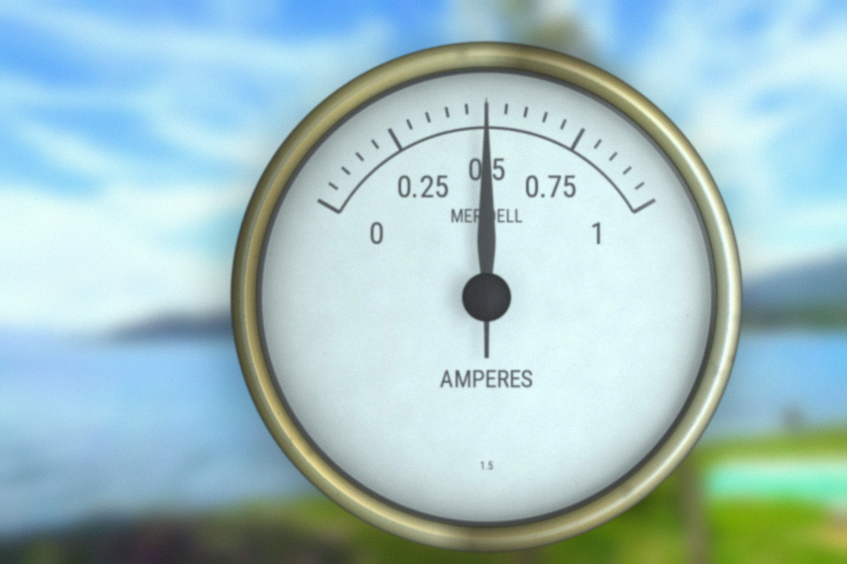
0.5A
